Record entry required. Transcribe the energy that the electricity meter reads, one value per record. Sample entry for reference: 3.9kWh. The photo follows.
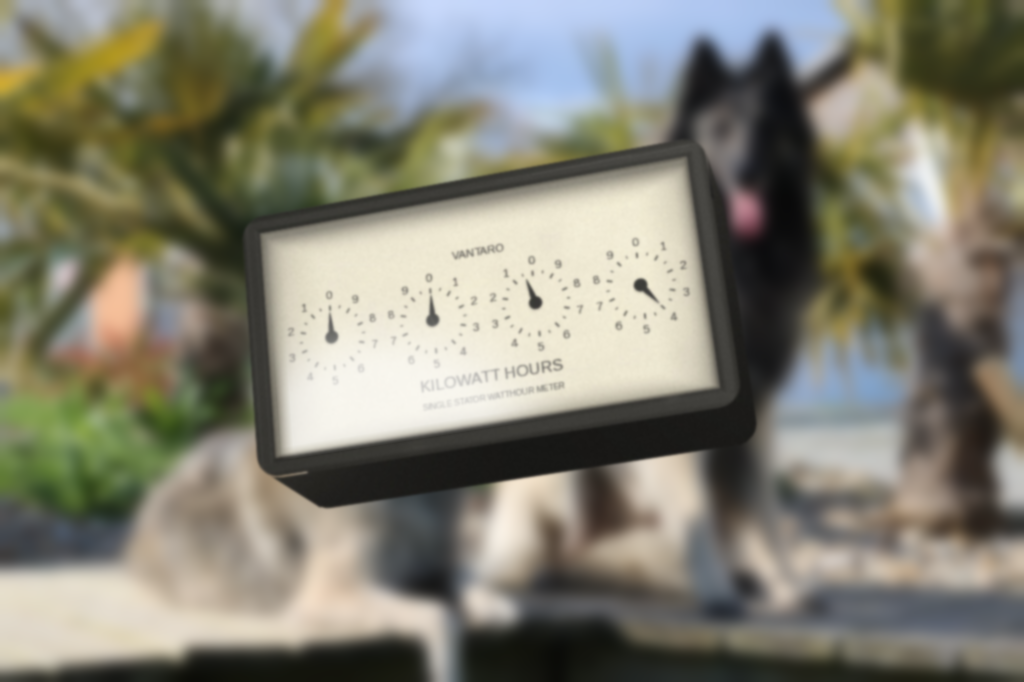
4kWh
